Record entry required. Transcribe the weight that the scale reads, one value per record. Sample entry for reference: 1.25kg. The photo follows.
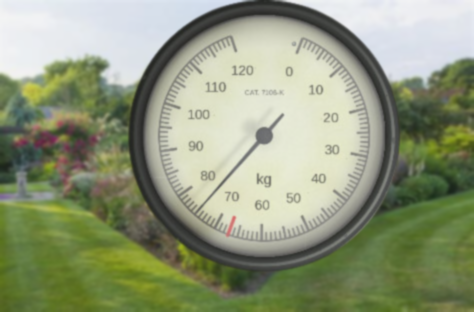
75kg
